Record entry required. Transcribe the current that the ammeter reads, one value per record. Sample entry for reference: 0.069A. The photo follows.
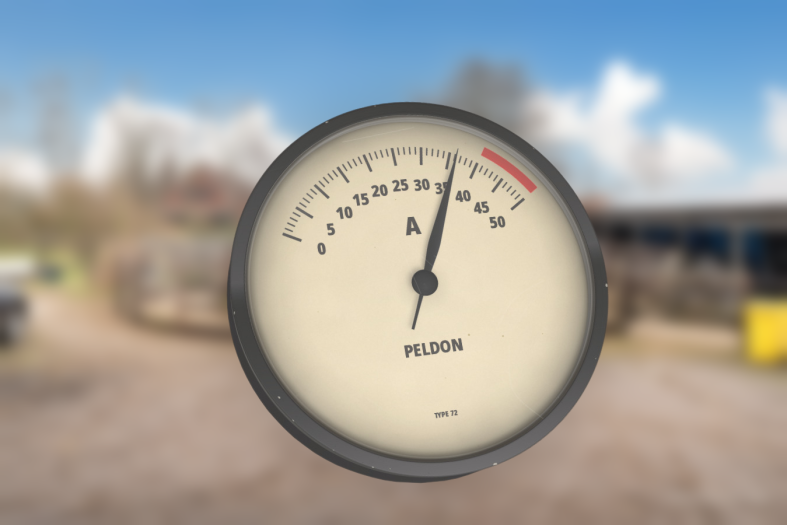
36A
